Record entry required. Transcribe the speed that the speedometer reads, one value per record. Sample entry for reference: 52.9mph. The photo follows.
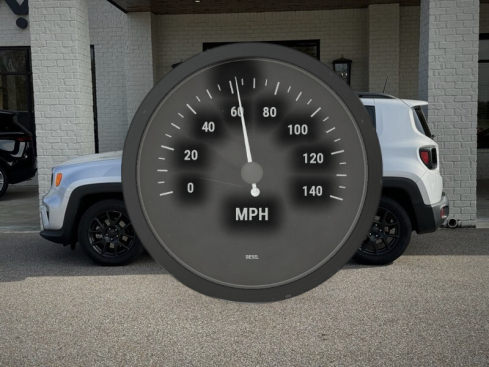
62.5mph
